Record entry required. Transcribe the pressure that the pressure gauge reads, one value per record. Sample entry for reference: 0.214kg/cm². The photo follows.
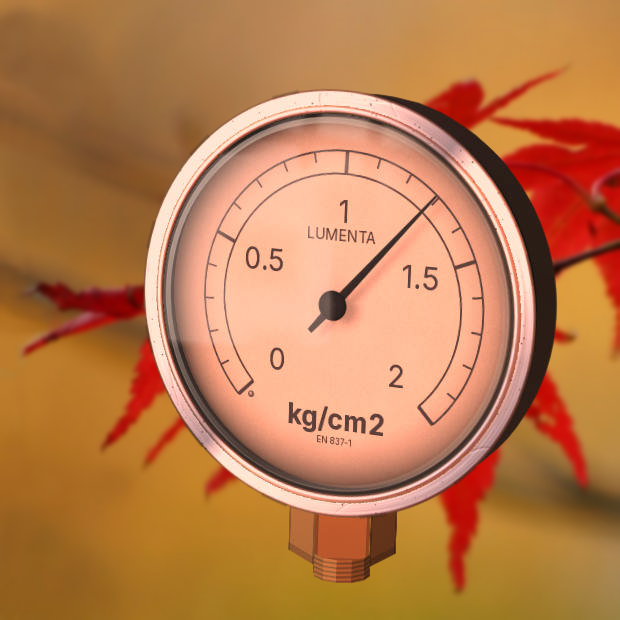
1.3kg/cm²
